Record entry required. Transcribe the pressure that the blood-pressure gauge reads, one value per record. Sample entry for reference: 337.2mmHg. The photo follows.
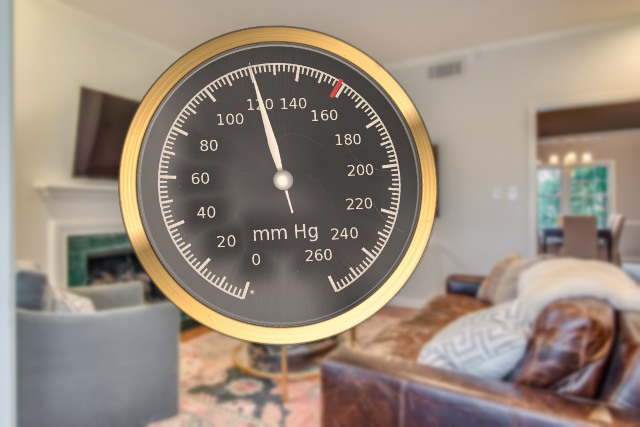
120mmHg
